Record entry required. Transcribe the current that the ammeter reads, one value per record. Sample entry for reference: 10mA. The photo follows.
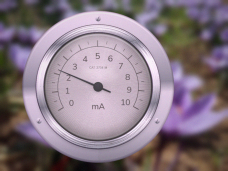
2.25mA
